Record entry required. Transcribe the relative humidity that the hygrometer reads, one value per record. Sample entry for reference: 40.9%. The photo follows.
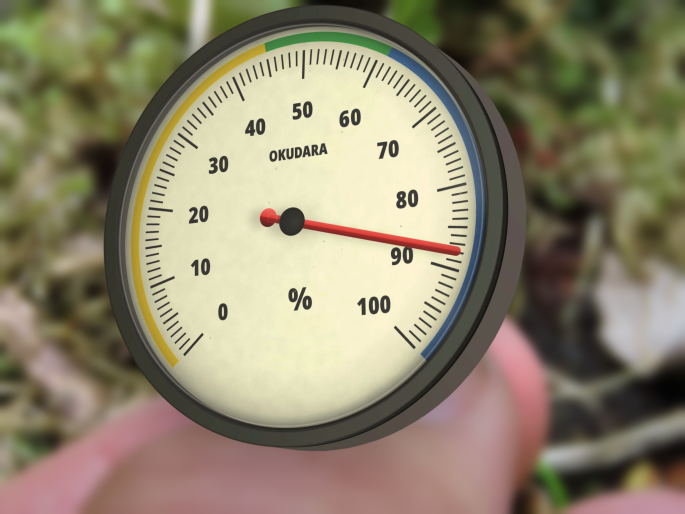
88%
